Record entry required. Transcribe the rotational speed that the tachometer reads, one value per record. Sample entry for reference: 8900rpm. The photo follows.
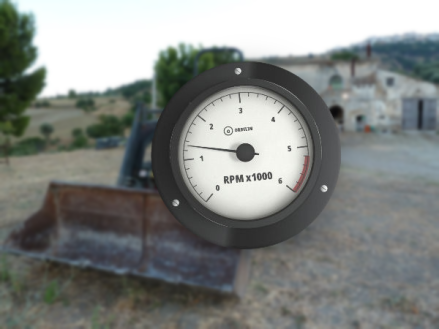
1300rpm
